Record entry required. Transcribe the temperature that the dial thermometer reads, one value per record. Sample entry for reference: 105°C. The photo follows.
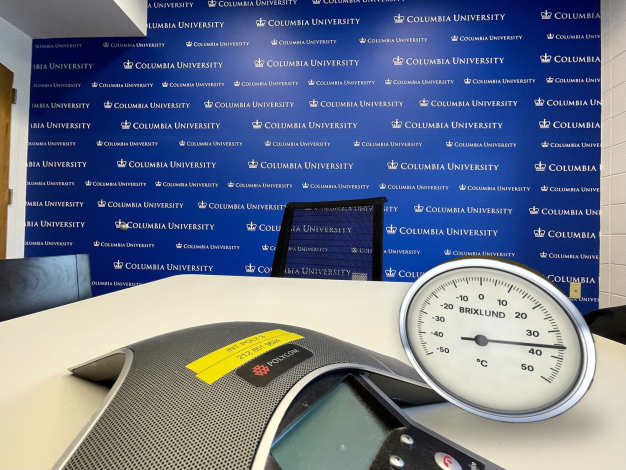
35°C
